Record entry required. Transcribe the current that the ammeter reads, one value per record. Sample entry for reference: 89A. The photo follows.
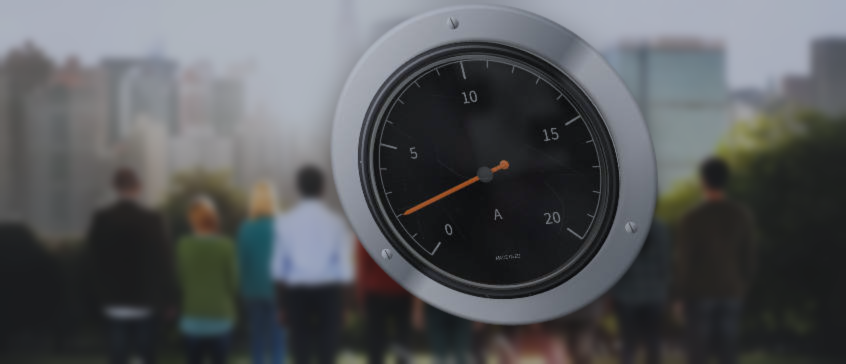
2A
